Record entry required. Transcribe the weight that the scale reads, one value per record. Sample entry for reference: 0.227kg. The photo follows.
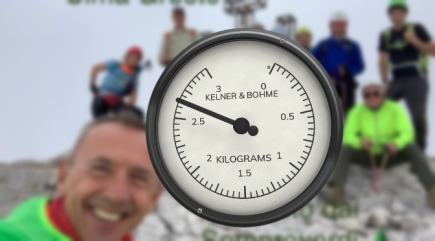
2.65kg
